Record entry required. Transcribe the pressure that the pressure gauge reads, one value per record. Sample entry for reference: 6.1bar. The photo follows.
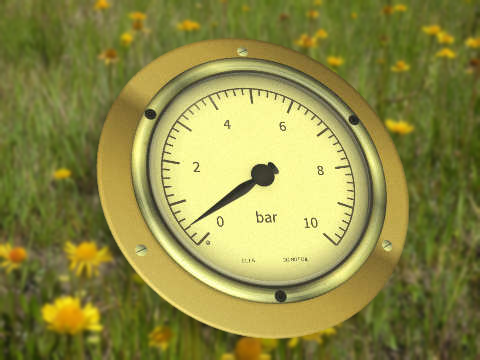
0.4bar
